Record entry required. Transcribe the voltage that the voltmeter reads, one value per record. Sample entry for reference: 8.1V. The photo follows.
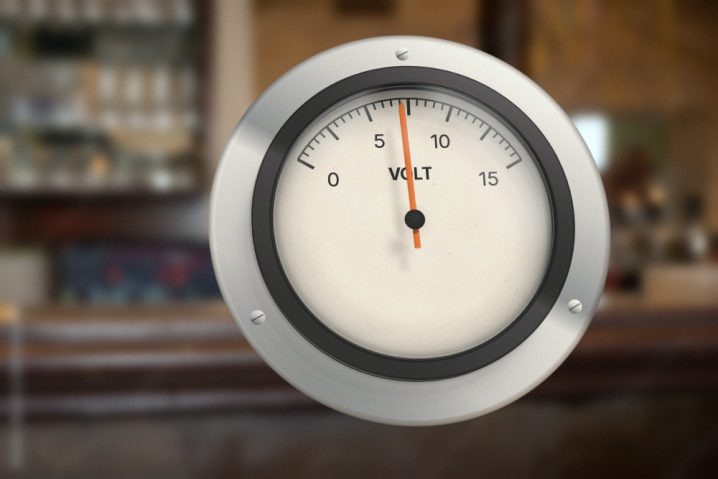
7V
